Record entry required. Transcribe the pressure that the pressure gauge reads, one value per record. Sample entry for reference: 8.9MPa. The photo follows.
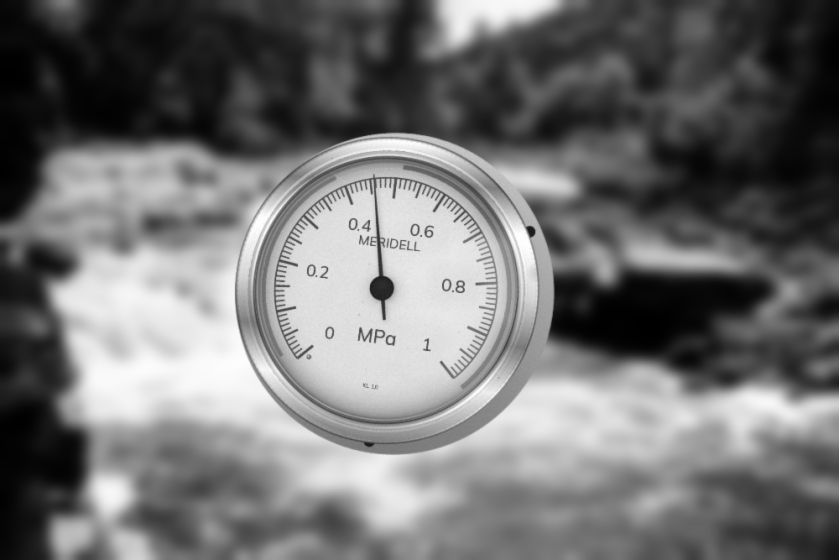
0.46MPa
